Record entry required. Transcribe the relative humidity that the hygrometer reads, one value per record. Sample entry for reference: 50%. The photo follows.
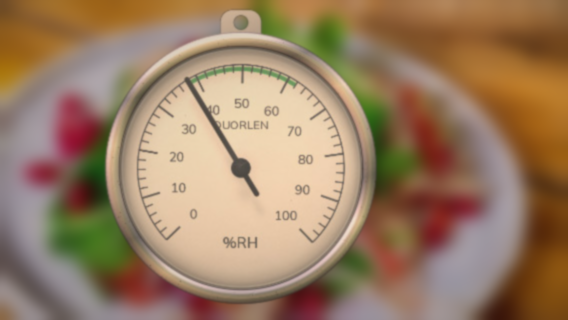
38%
